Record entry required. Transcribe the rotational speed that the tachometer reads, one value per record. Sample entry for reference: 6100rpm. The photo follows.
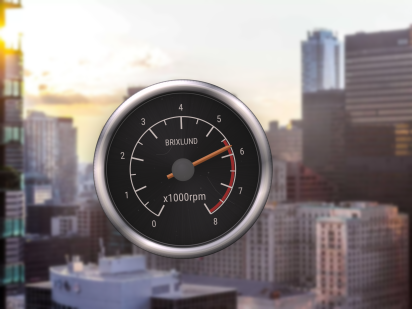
5750rpm
